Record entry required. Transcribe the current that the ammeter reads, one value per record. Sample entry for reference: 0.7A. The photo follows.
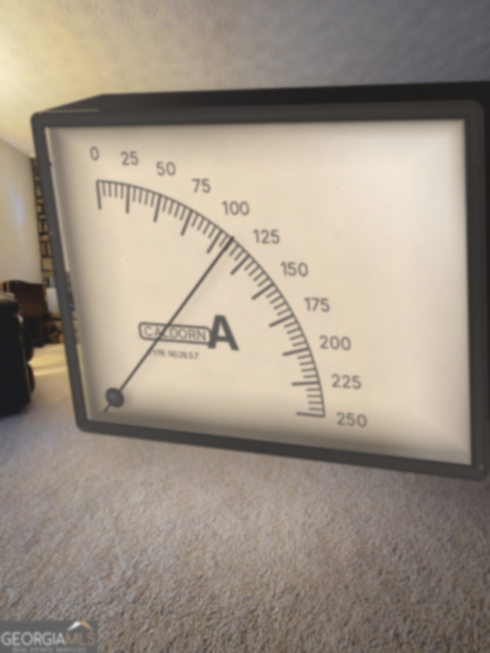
110A
